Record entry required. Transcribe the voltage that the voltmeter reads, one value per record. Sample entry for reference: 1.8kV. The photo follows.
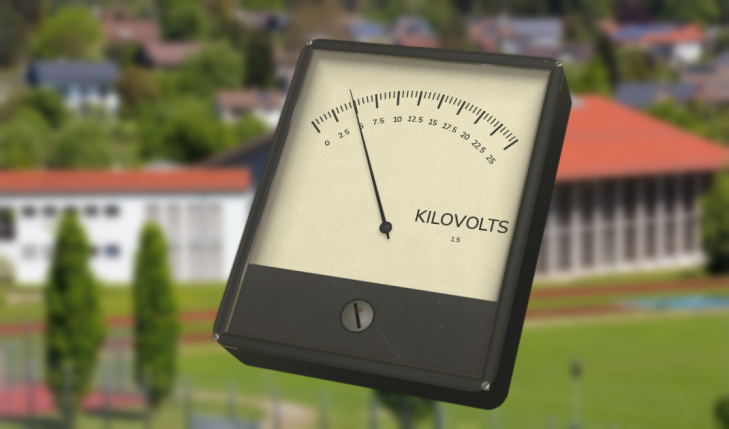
5kV
